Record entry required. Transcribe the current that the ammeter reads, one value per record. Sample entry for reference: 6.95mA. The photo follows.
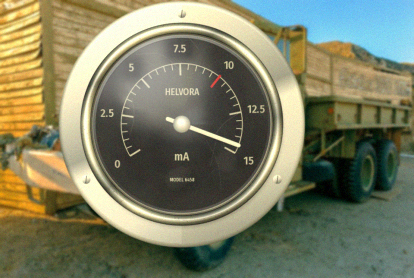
14.5mA
